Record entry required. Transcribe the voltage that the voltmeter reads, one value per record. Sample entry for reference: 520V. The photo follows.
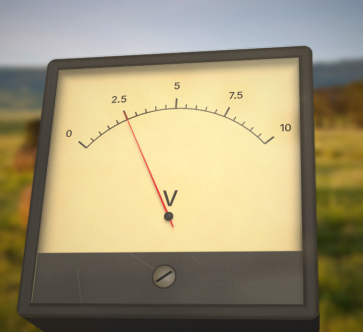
2.5V
